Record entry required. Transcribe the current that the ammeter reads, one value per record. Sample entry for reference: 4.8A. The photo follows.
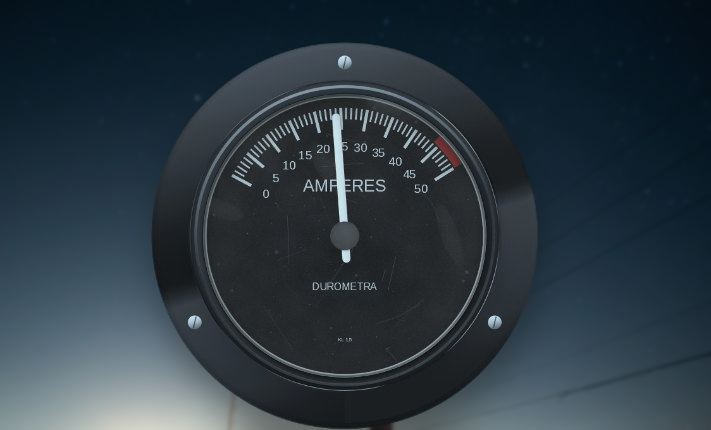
24A
